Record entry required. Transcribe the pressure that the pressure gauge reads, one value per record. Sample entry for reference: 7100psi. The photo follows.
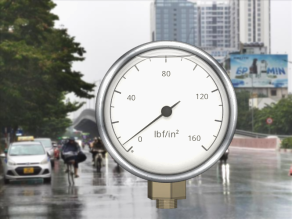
5psi
